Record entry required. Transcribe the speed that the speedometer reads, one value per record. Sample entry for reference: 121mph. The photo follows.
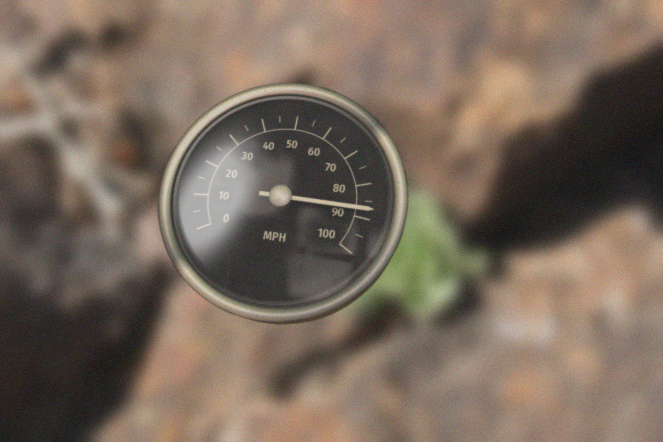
87.5mph
